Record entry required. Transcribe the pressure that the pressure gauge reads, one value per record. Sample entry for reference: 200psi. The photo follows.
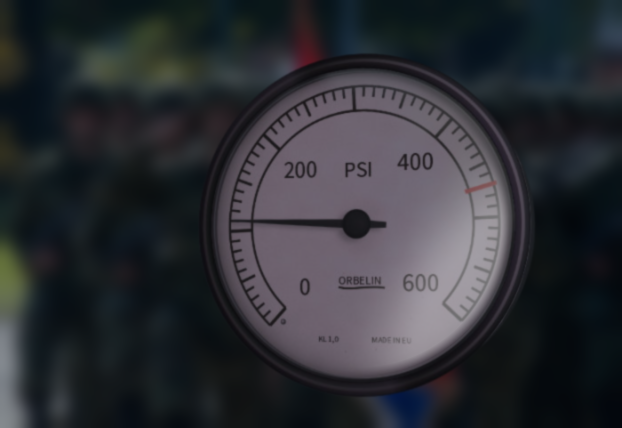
110psi
